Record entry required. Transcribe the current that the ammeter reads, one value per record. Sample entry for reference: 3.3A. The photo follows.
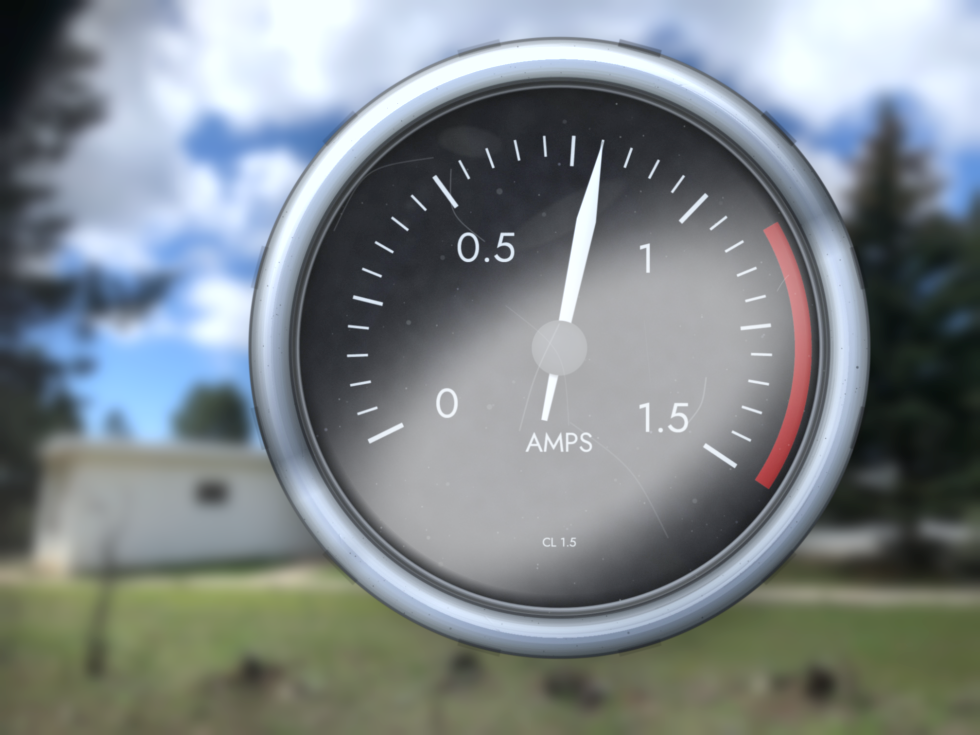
0.8A
